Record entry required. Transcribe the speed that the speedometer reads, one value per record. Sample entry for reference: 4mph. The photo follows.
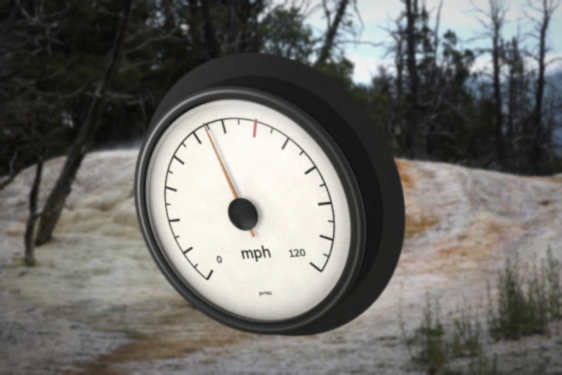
55mph
